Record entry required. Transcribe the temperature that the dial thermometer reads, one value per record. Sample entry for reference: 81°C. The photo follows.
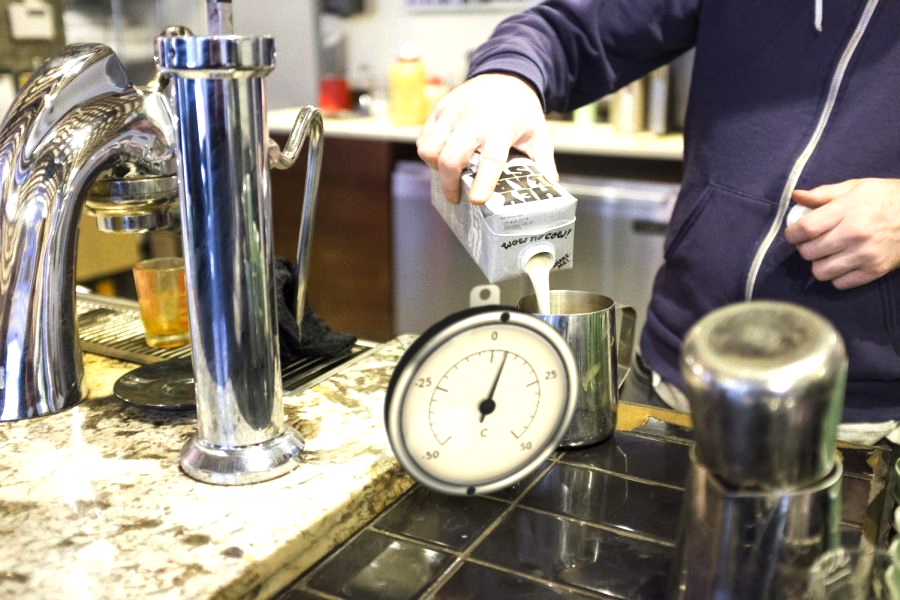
5°C
